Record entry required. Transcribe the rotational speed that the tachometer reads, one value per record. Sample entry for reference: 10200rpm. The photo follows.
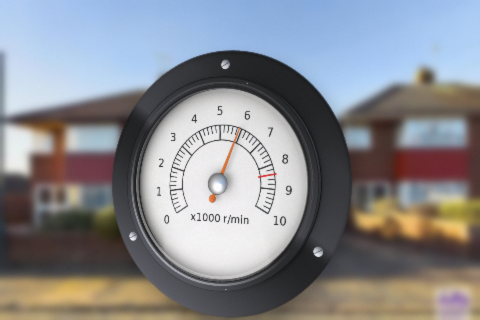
6000rpm
